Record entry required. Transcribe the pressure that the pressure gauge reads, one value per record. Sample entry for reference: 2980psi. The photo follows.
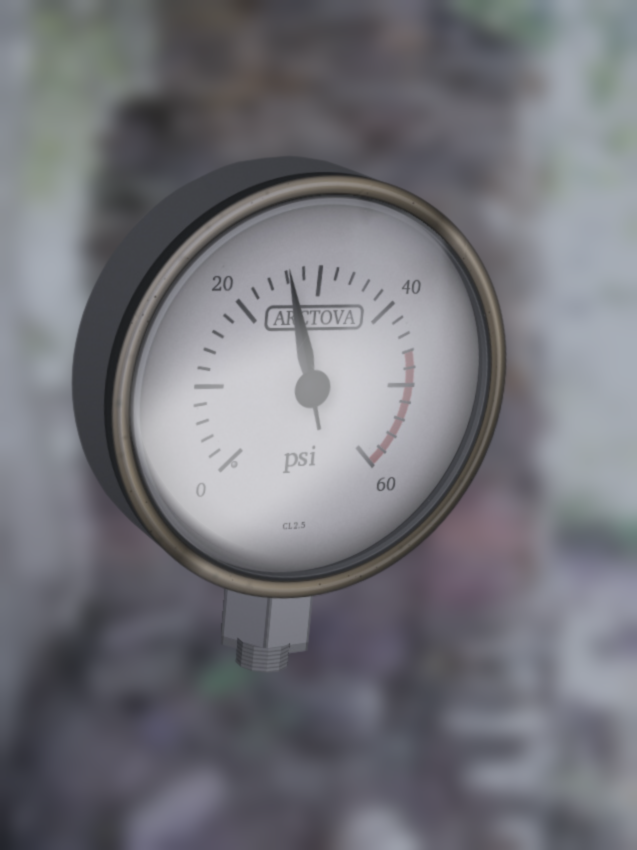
26psi
